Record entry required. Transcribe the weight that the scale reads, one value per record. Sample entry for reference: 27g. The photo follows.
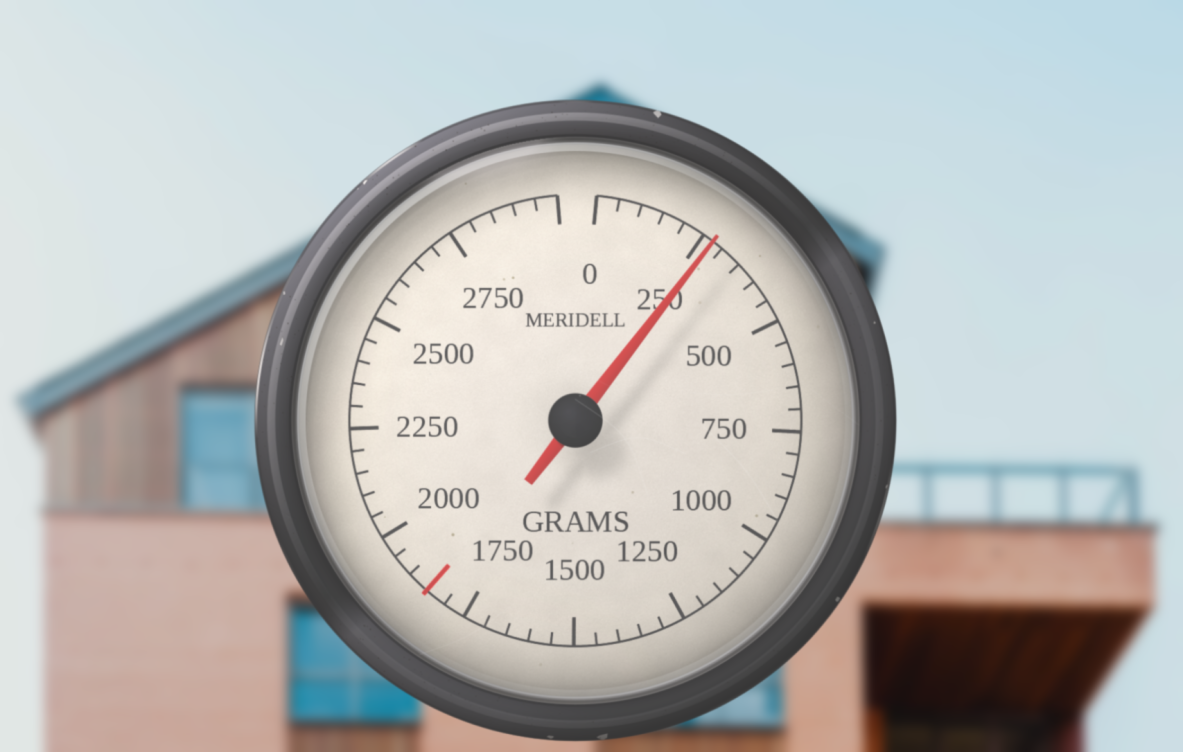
275g
